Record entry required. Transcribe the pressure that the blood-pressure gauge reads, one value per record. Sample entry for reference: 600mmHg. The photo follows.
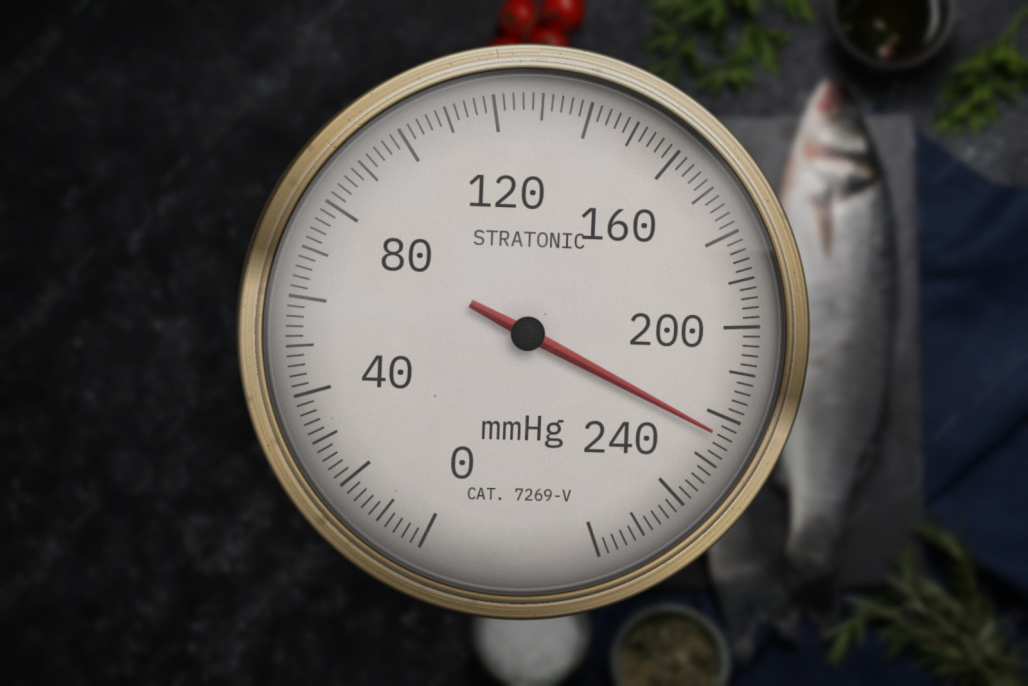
224mmHg
